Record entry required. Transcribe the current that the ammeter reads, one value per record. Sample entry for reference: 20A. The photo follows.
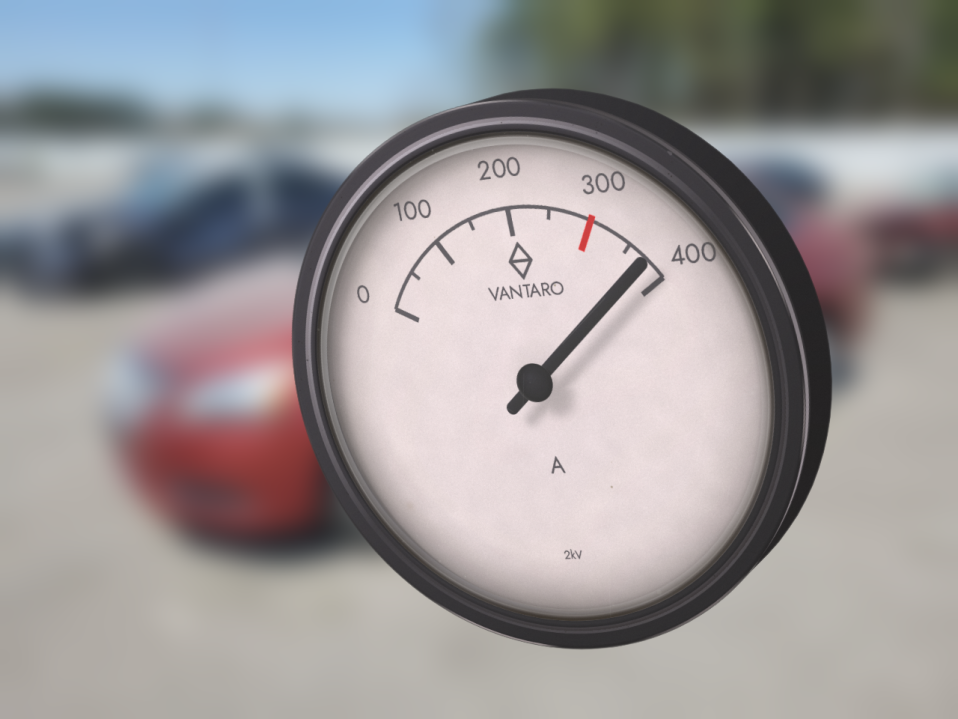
375A
